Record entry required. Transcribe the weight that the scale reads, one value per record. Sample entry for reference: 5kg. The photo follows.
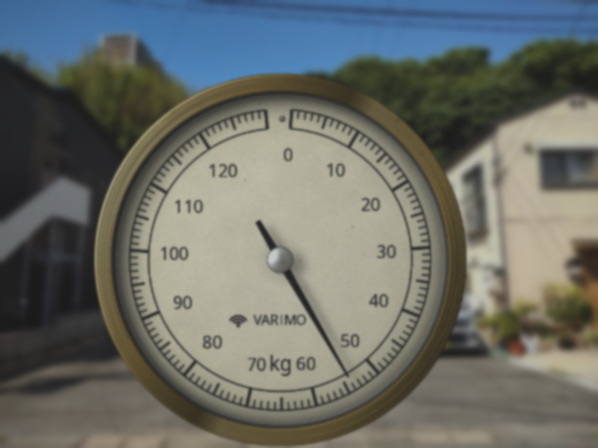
54kg
